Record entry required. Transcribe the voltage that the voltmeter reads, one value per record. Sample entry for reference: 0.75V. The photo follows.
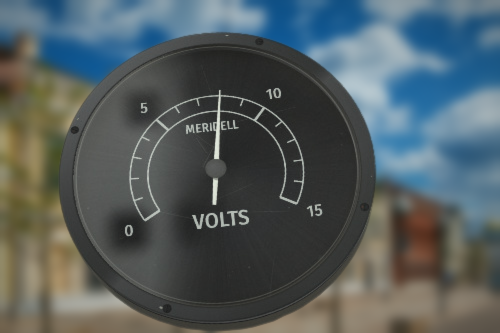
8V
